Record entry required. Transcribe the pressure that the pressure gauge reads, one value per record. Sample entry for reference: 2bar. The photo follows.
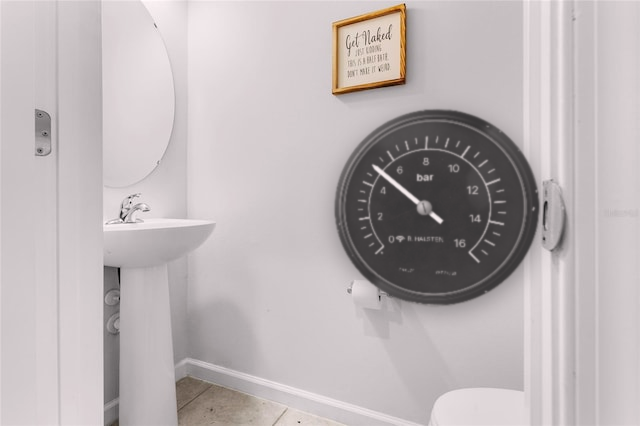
5bar
